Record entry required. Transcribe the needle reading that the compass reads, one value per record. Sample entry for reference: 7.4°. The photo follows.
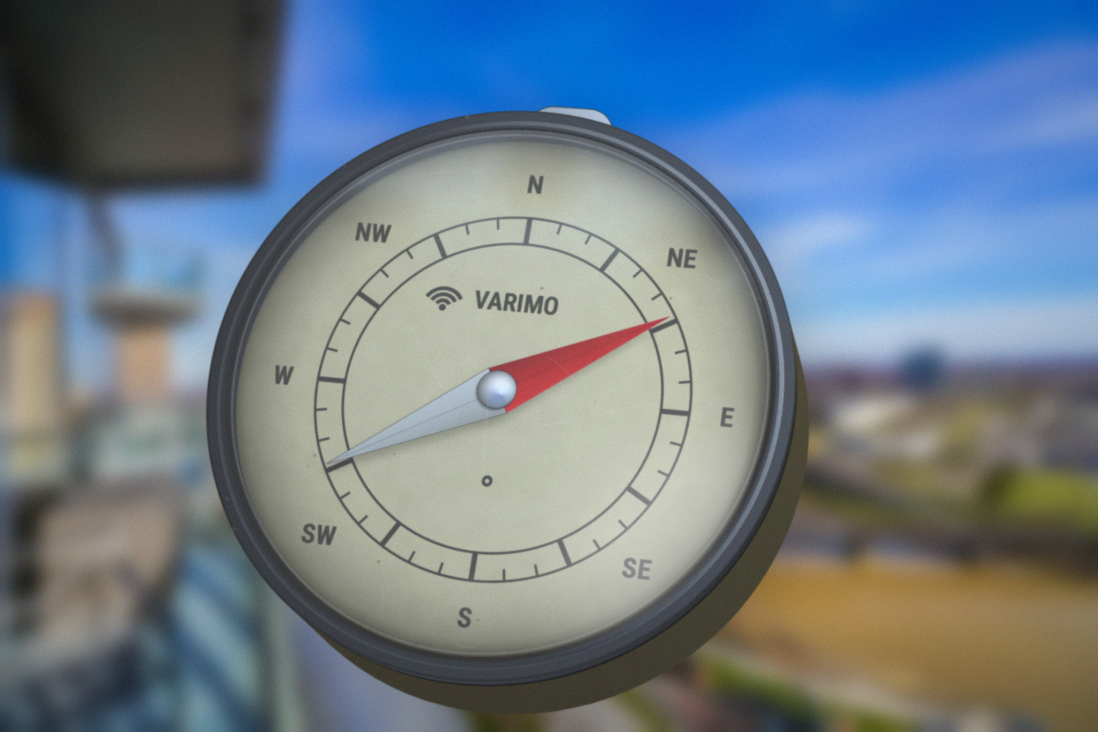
60°
